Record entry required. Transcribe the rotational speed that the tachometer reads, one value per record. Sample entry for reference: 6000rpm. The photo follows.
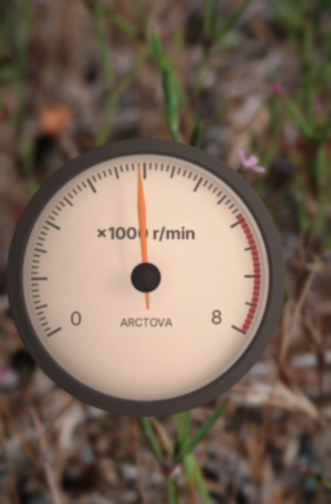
3900rpm
